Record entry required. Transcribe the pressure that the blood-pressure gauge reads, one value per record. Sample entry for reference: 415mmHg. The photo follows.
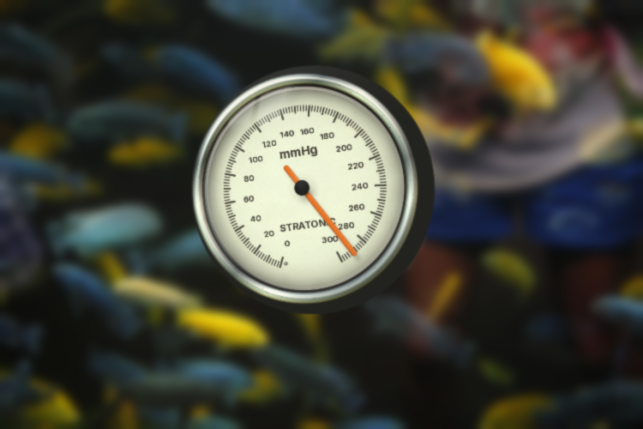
290mmHg
